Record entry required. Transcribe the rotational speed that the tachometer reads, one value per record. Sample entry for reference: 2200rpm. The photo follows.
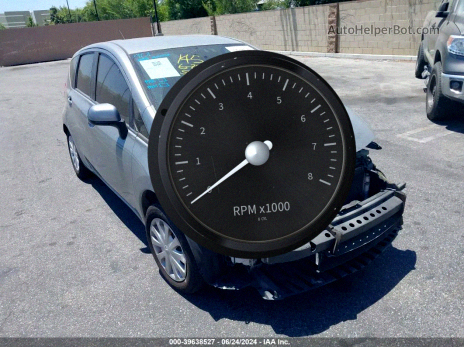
0rpm
